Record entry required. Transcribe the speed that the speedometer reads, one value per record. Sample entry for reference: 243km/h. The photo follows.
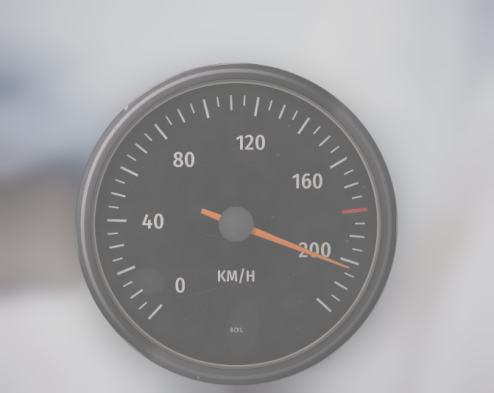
202.5km/h
